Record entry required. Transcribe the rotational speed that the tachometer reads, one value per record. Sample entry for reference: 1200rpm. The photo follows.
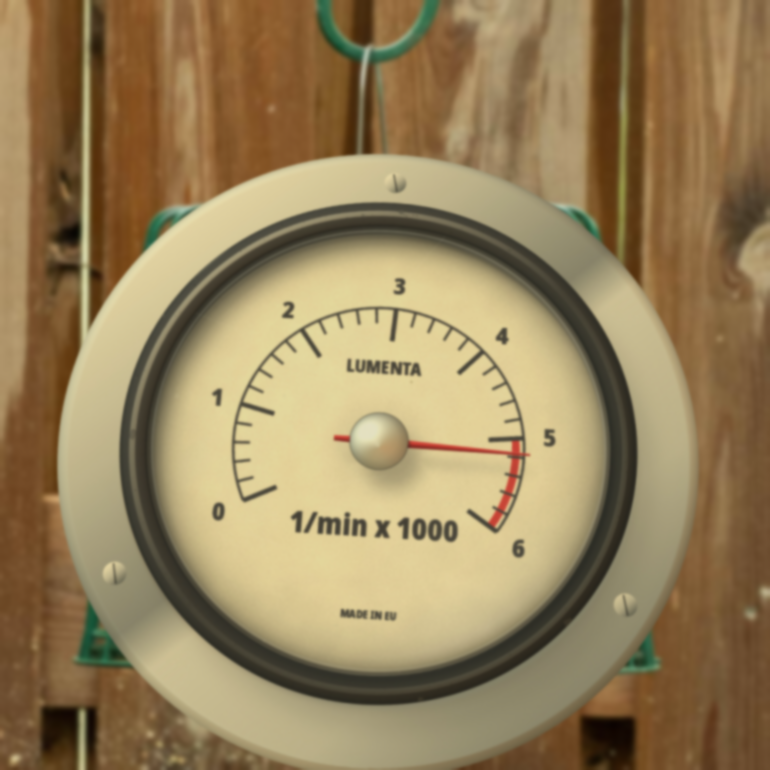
5200rpm
